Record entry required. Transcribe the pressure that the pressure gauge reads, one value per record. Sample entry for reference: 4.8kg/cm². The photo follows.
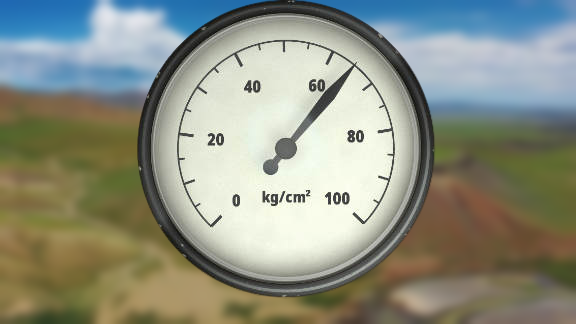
65kg/cm²
